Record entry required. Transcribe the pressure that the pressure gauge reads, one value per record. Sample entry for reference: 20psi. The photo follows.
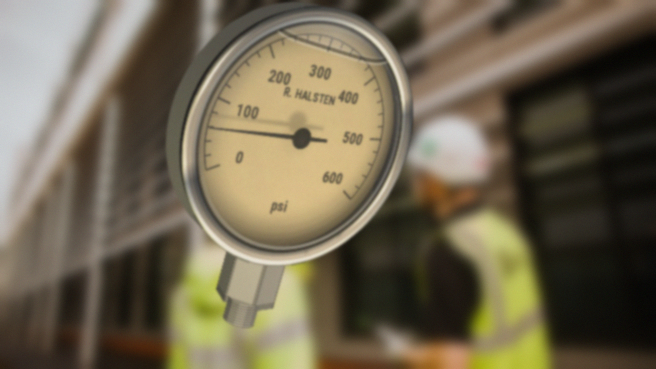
60psi
